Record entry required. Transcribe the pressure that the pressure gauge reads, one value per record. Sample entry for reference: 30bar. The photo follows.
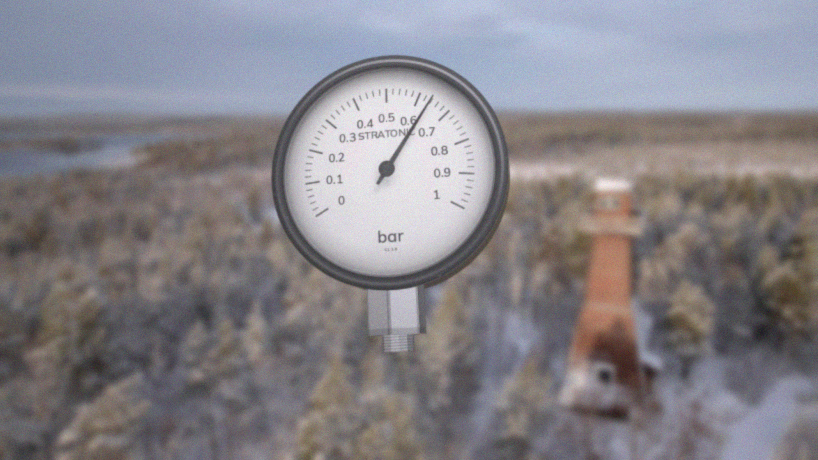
0.64bar
